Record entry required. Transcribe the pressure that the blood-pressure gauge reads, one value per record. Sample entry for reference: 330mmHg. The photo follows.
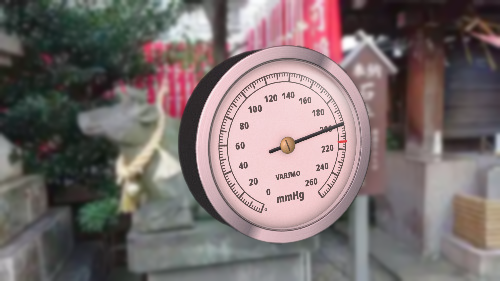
200mmHg
